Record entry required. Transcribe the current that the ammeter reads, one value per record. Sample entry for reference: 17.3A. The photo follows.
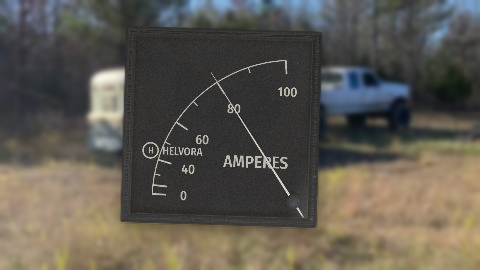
80A
